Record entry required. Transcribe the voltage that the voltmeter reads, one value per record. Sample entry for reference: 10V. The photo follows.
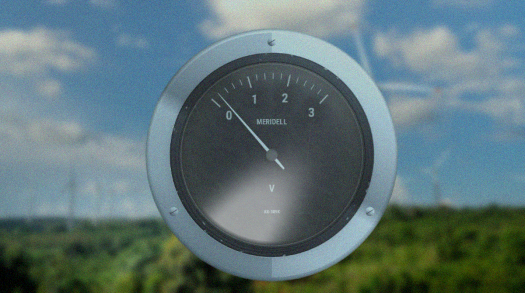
0.2V
